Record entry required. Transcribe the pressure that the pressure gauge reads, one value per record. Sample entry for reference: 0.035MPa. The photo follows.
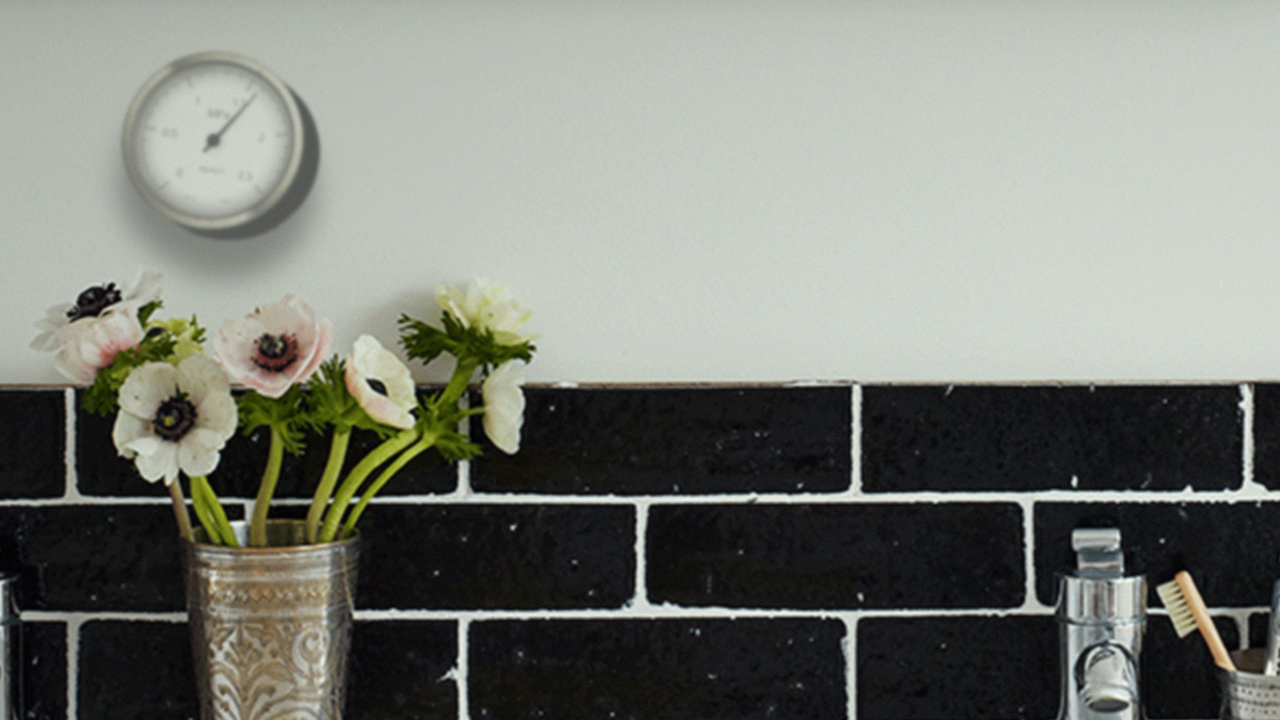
1.6MPa
